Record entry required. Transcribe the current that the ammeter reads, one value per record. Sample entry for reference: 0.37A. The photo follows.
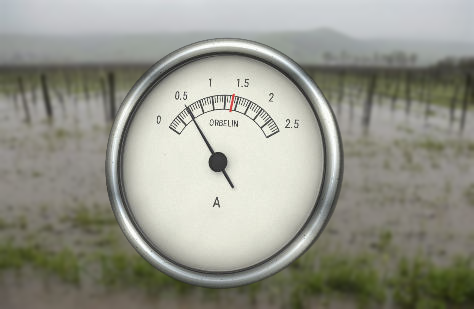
0.5A
